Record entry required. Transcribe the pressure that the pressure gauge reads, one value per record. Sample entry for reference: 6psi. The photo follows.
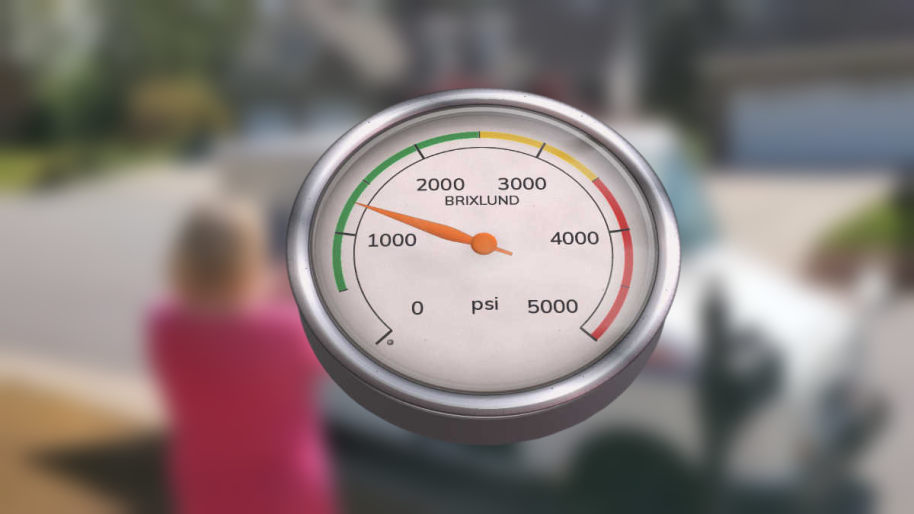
1250psi
